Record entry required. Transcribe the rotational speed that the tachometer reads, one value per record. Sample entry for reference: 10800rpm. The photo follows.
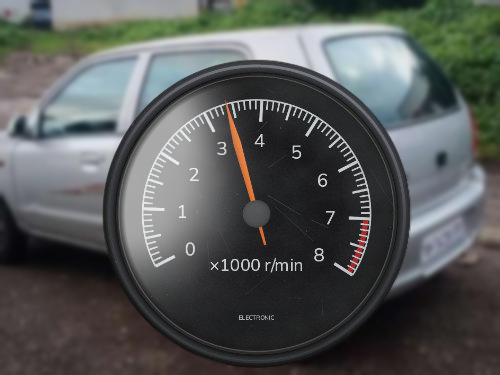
3400rpm
